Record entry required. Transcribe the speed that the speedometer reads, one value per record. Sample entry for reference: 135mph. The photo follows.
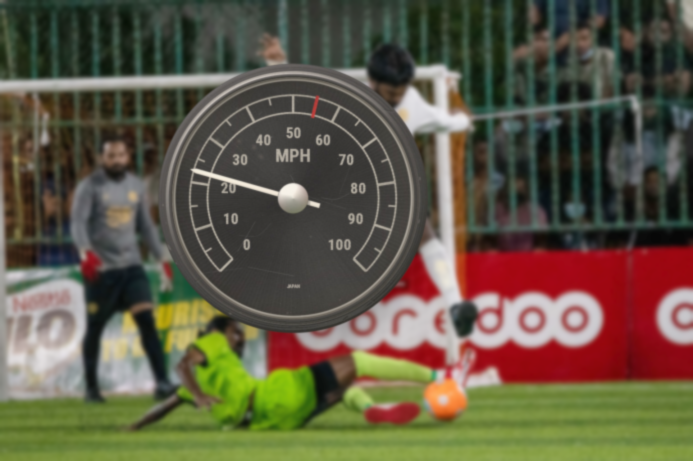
22.5mph
